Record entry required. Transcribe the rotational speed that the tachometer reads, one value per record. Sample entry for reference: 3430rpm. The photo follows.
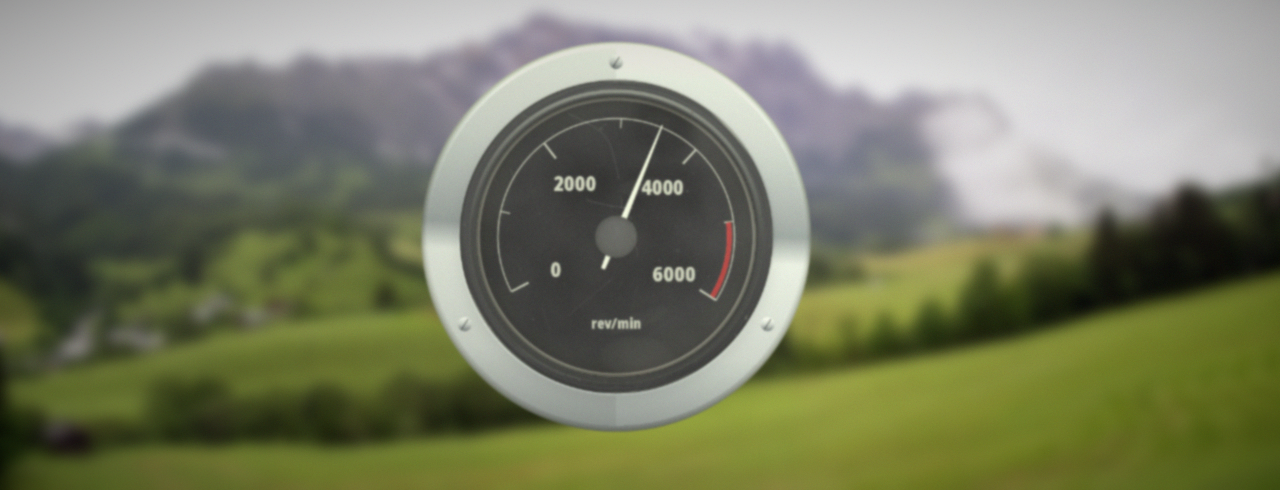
3500rpm
